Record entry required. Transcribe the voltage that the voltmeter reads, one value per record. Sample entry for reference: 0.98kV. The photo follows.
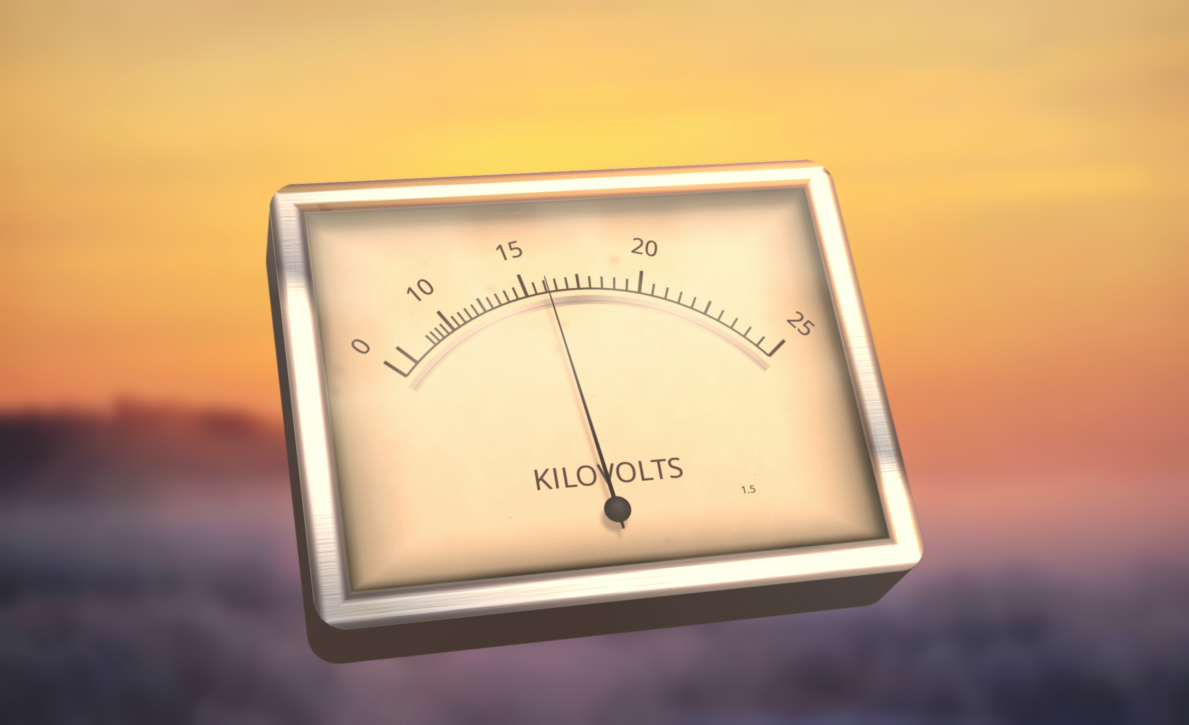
16kV
